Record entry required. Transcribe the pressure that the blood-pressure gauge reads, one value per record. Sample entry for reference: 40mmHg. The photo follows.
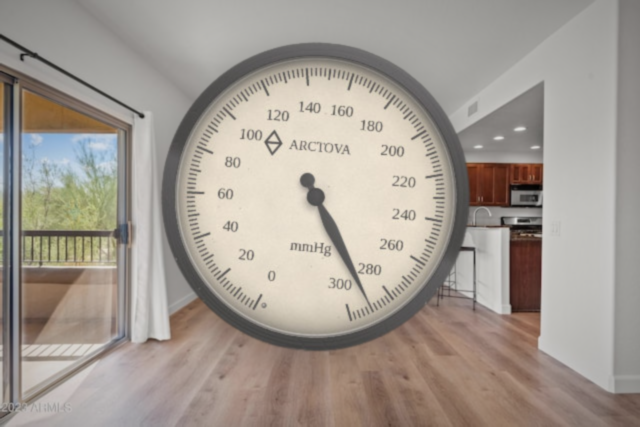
290mmHg
